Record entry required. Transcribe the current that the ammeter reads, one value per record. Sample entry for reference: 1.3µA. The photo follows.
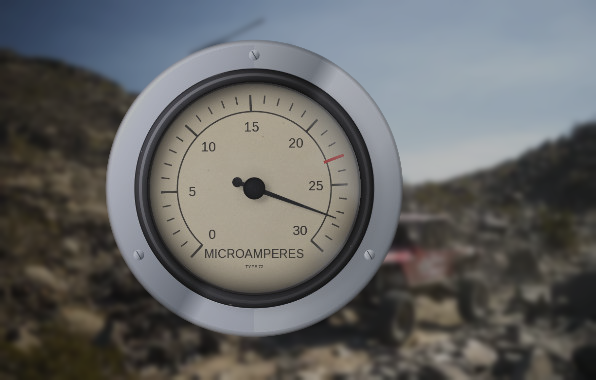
27.5µA
